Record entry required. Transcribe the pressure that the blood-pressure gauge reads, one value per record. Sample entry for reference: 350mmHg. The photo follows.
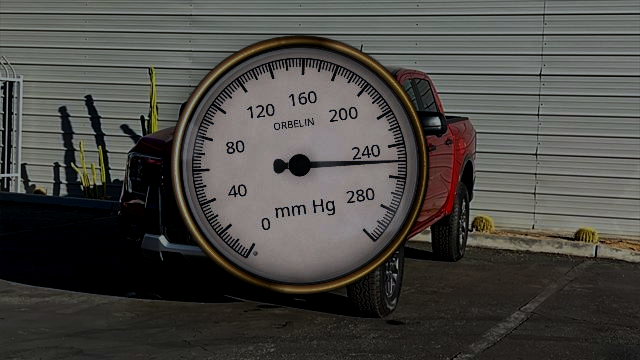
250mmHg
